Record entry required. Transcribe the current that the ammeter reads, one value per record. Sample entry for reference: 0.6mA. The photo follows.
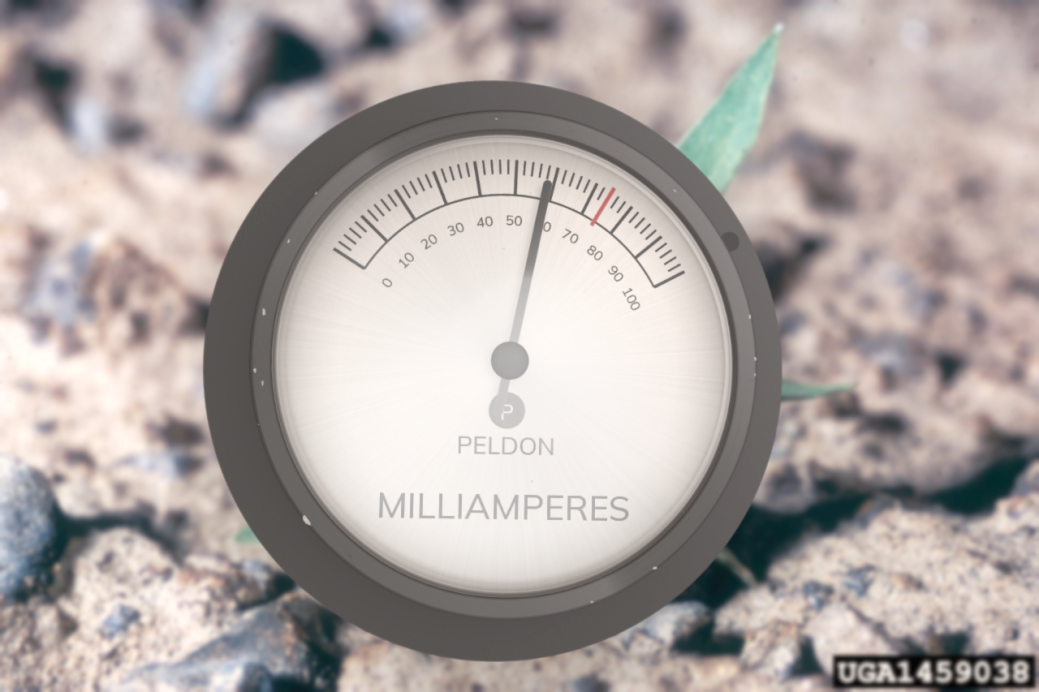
58mA
